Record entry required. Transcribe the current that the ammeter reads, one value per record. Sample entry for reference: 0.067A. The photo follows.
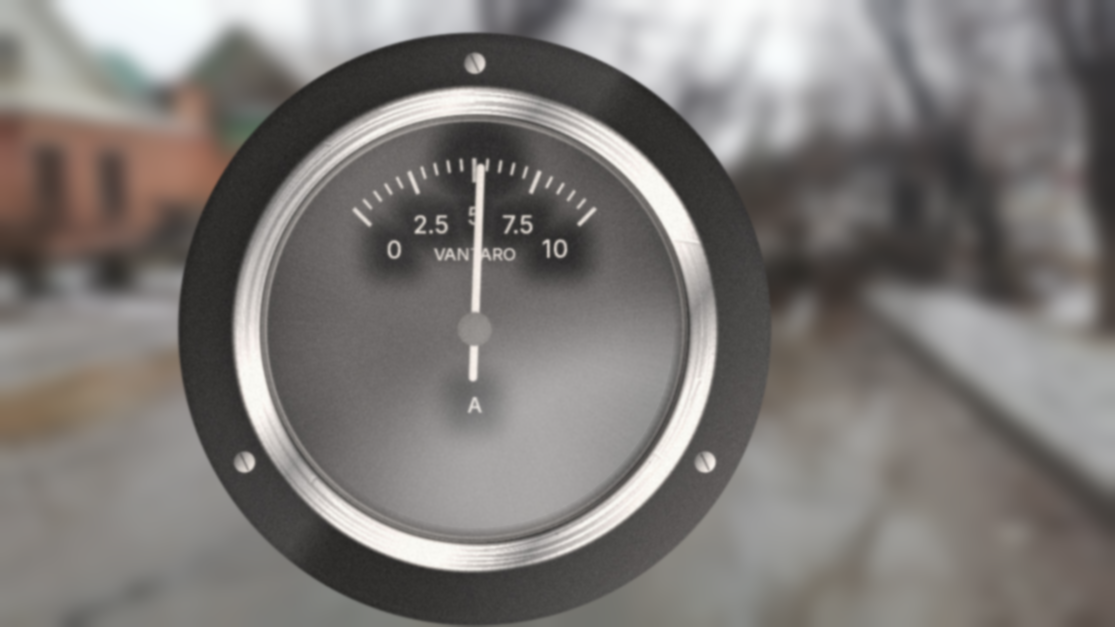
5.25A
